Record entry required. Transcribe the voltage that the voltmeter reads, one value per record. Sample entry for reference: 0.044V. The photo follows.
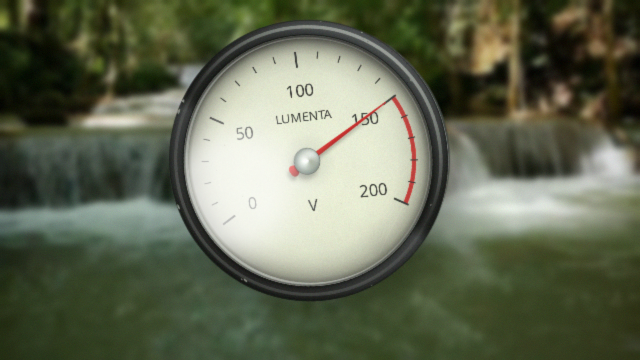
150V
